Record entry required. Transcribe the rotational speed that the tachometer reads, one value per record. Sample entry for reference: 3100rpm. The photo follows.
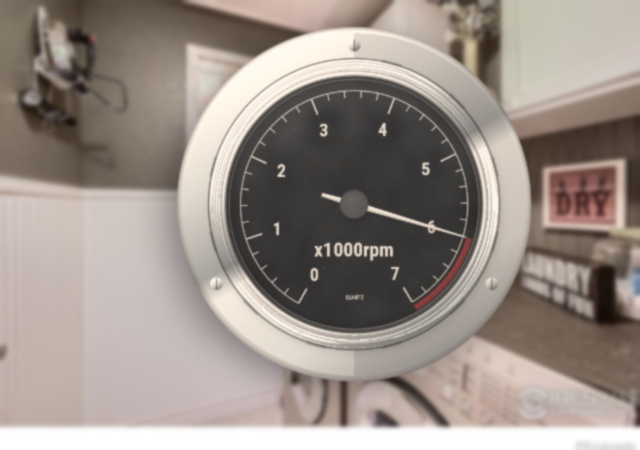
6000rpm
